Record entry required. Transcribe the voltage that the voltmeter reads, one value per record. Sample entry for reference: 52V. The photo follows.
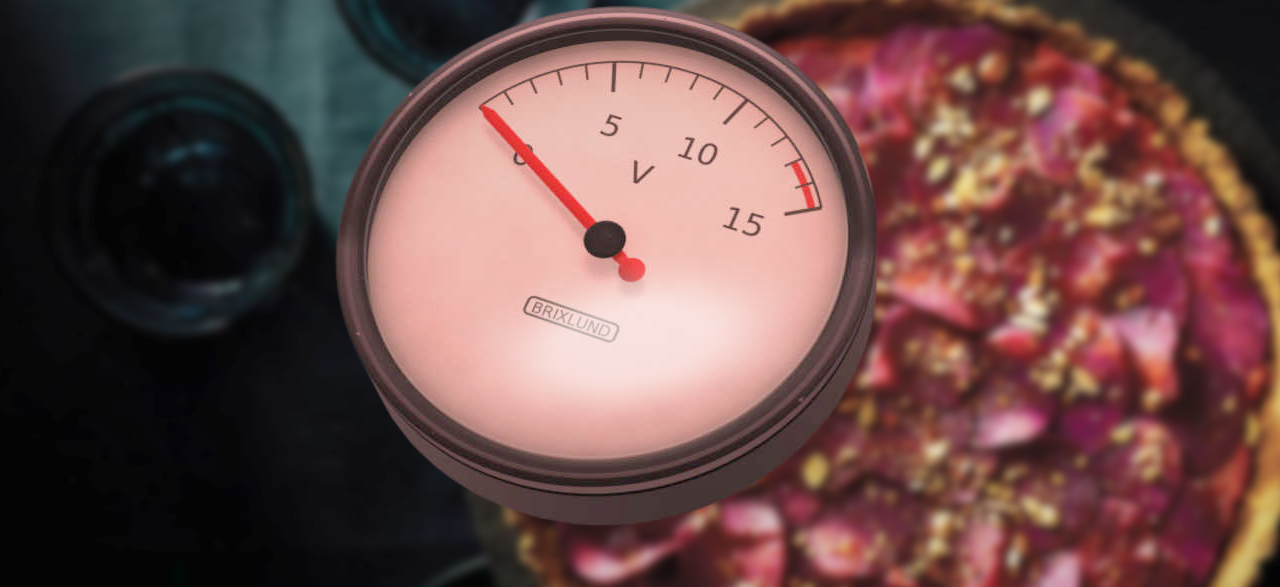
0V
